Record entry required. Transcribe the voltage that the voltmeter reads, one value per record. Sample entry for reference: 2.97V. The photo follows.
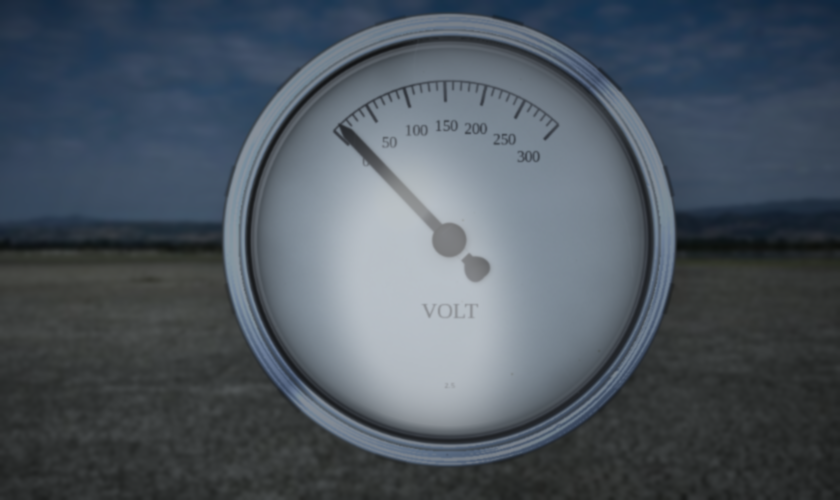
10V
